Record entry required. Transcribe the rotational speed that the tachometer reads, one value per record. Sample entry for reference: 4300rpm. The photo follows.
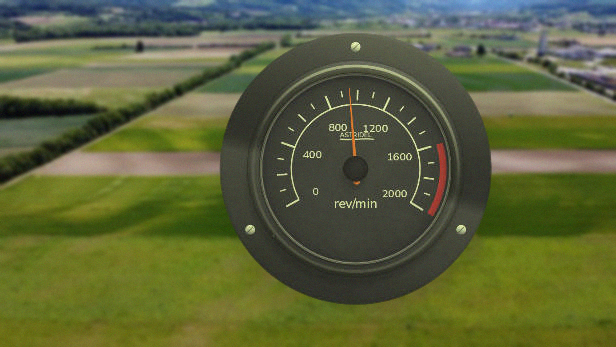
950rpm
